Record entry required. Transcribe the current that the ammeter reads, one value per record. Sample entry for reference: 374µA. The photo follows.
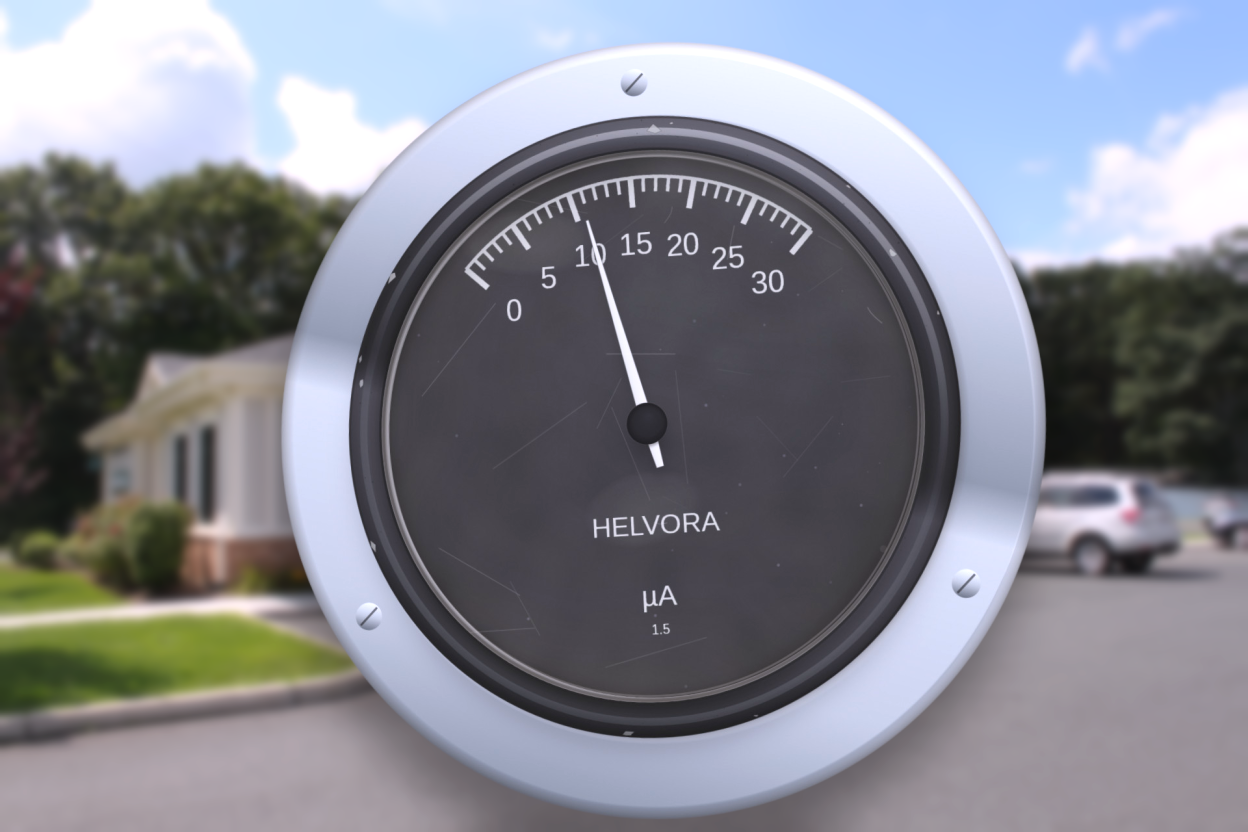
11µA
